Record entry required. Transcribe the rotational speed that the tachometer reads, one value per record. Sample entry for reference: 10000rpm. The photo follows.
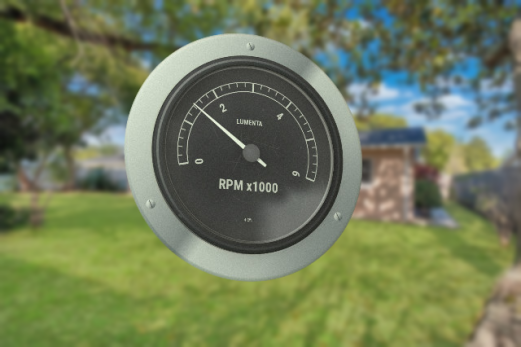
1400rpm
